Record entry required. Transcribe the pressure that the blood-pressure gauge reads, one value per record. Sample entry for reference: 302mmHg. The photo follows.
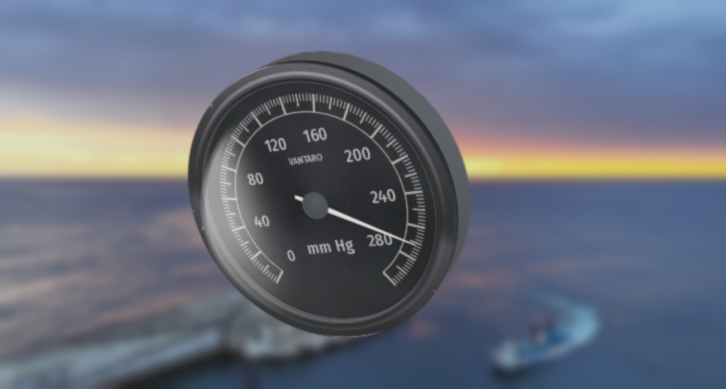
270mmHg
